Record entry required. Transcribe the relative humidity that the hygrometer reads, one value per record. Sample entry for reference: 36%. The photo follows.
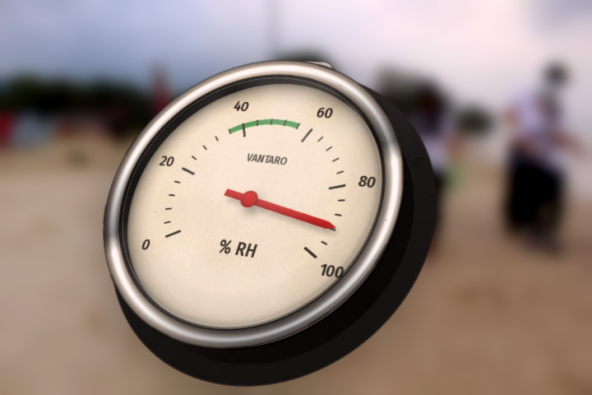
92%
